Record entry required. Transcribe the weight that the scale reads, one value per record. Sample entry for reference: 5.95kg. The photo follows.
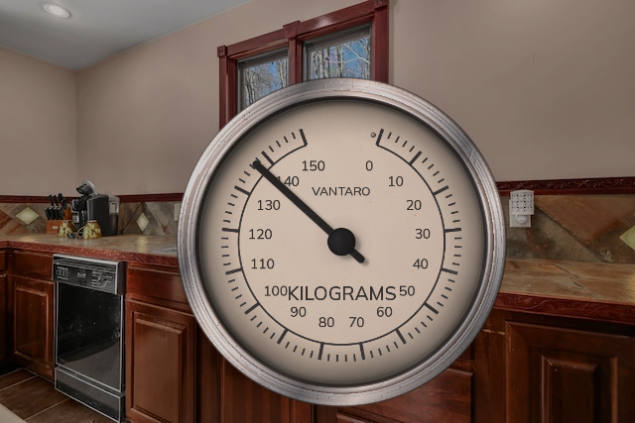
137kg
